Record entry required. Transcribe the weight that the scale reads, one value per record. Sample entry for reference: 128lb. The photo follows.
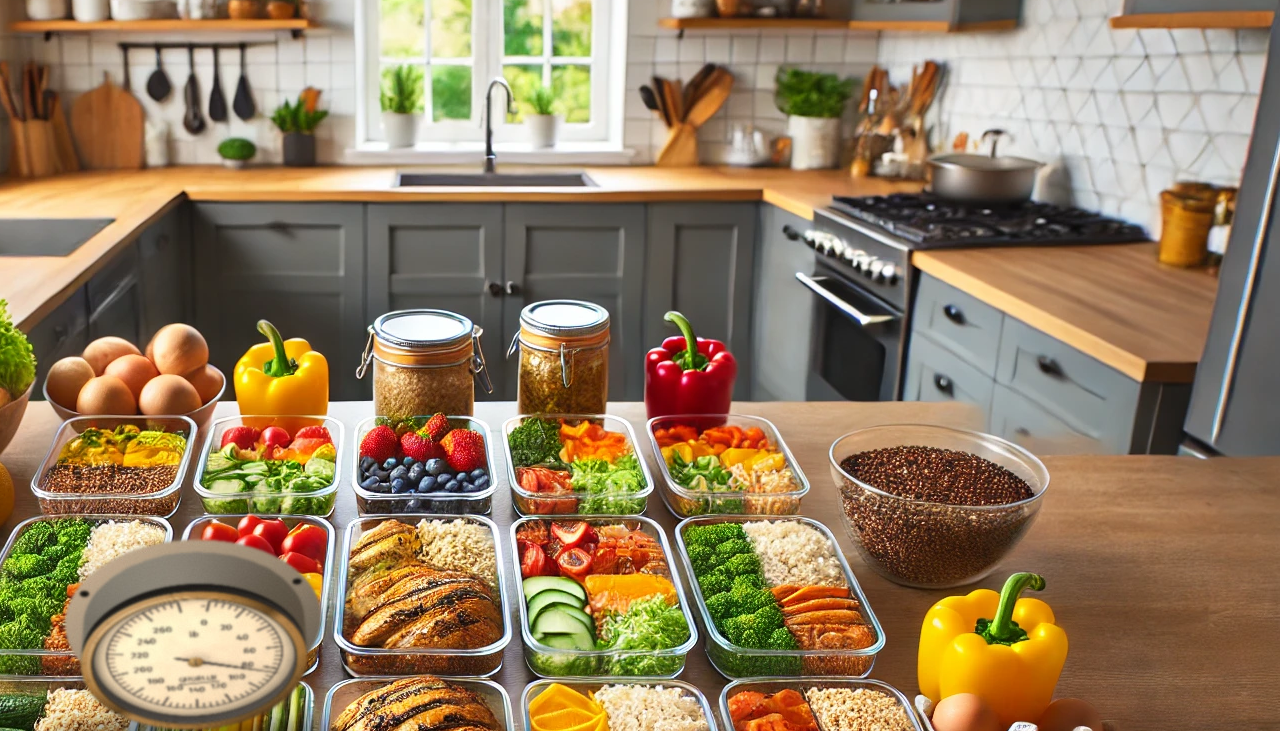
80lb
